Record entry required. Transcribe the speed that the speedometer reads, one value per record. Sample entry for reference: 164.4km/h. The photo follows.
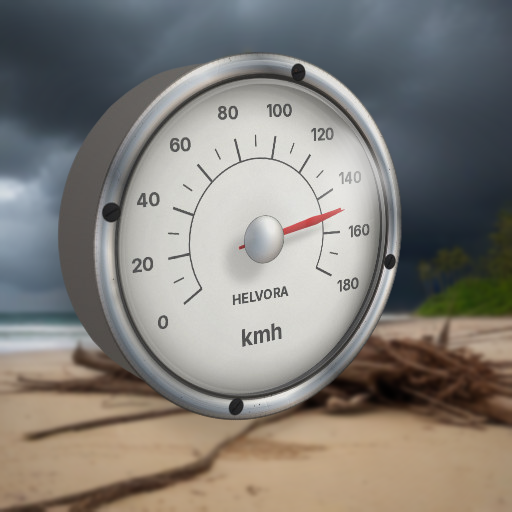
150km/h
